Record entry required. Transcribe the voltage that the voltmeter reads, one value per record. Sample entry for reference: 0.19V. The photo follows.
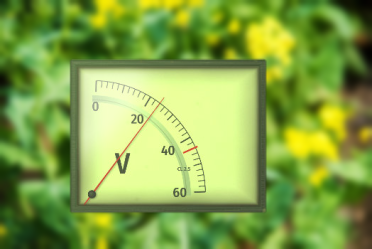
24V
